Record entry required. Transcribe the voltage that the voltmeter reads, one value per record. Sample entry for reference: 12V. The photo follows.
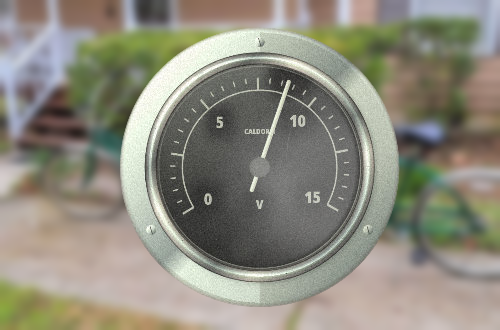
8.75V
